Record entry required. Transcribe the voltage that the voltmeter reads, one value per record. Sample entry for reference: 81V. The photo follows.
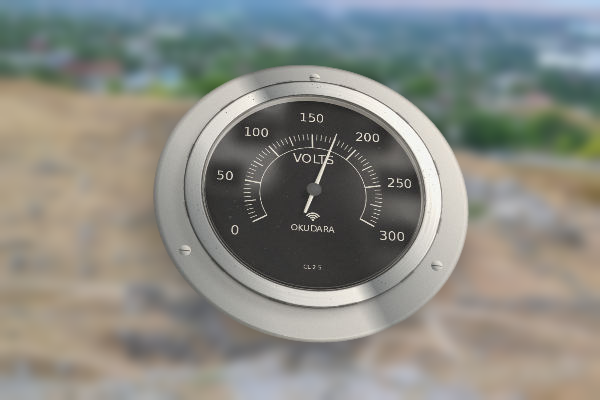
175V
